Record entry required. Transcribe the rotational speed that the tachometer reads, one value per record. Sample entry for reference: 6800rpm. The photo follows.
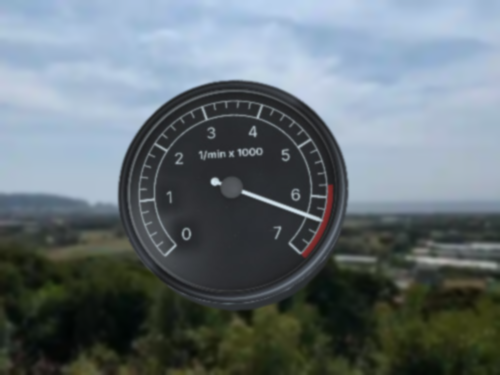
6400rpm
